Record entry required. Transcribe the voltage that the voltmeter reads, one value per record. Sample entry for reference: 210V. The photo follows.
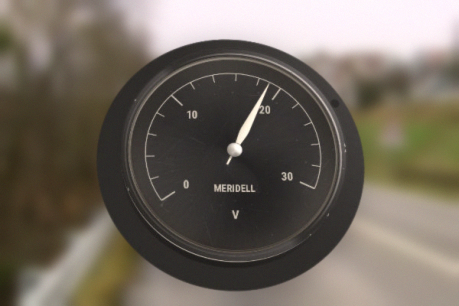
19V
